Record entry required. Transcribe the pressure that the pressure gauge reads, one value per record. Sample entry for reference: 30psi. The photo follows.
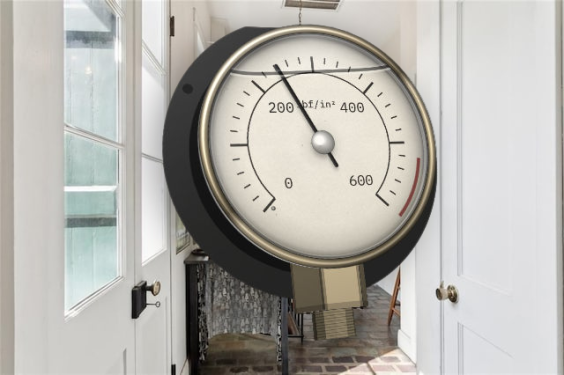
240psi
